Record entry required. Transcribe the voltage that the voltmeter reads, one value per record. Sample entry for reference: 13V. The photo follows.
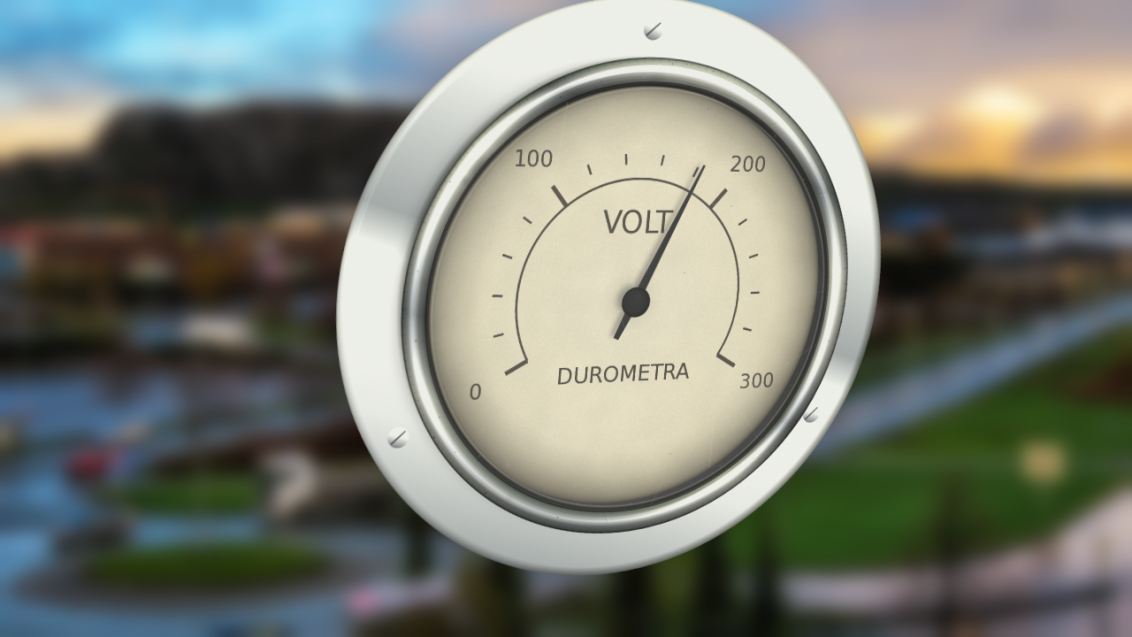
180V
